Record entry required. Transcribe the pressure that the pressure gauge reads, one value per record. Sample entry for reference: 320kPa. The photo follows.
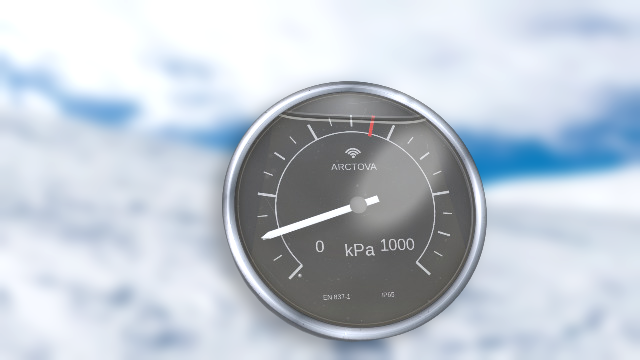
100kPa
